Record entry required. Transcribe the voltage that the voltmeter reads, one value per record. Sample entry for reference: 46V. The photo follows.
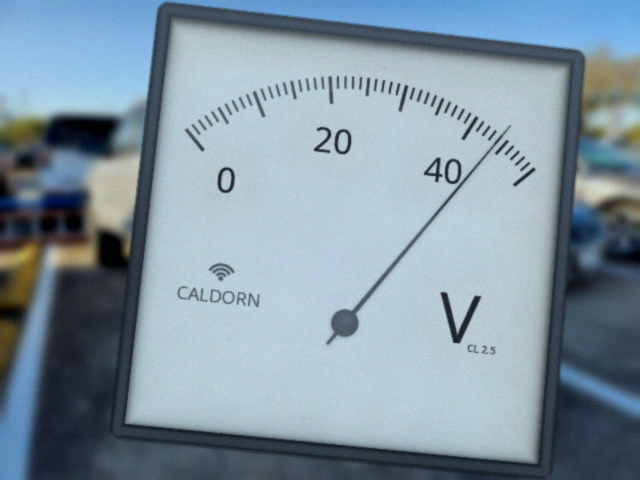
44V
